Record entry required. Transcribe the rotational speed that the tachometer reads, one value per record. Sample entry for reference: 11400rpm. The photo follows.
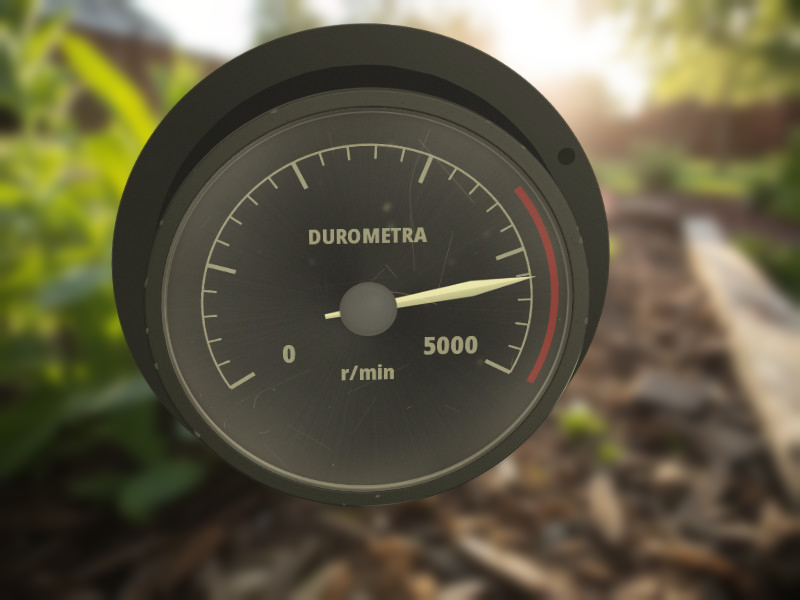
4200rpm
